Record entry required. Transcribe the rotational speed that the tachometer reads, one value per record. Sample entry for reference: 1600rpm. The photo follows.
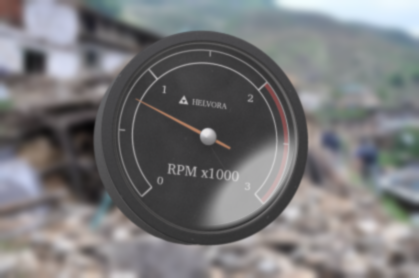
750rpm
